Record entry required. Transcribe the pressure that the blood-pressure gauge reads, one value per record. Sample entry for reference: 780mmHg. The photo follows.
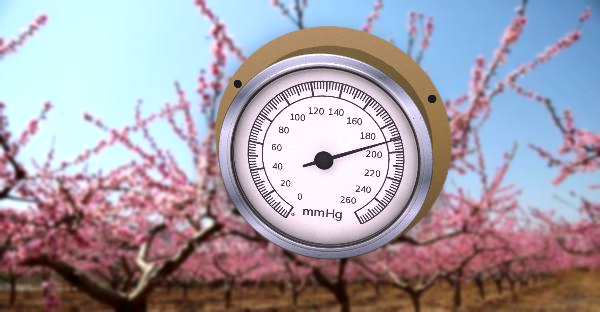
190mmHg
